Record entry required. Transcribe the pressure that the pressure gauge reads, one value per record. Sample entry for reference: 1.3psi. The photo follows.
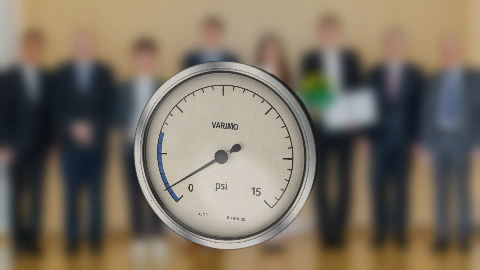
0.75psi
